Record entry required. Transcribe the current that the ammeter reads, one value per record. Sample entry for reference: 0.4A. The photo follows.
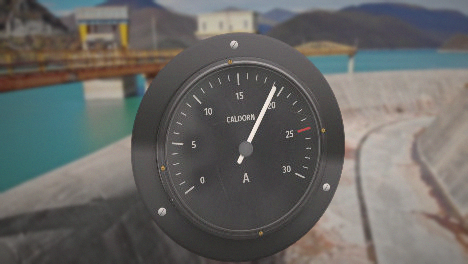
19A
